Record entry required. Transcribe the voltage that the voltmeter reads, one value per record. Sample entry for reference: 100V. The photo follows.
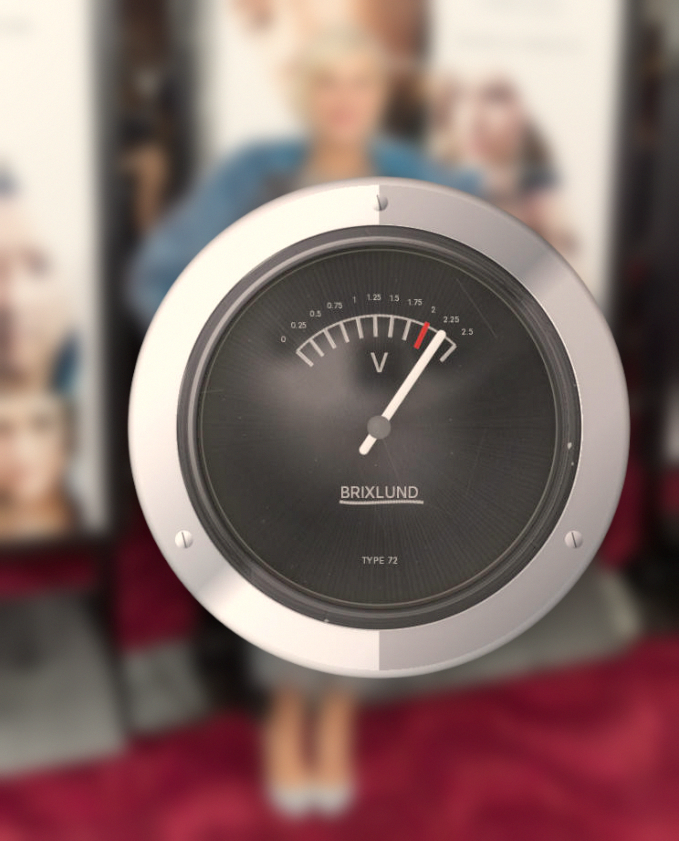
2.25V
